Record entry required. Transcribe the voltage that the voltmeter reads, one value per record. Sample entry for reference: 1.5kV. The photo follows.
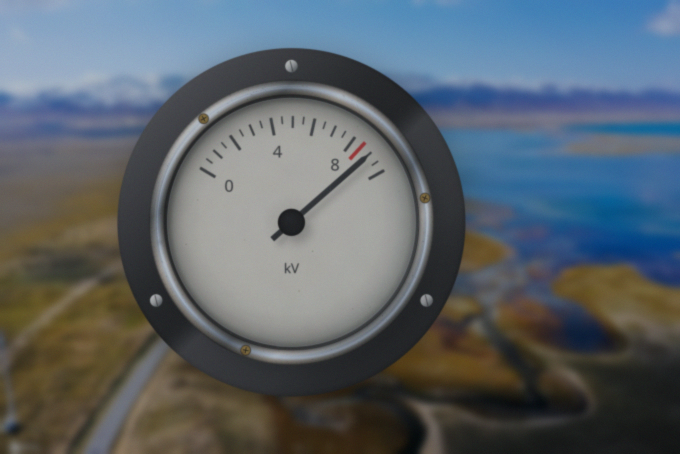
9kV
